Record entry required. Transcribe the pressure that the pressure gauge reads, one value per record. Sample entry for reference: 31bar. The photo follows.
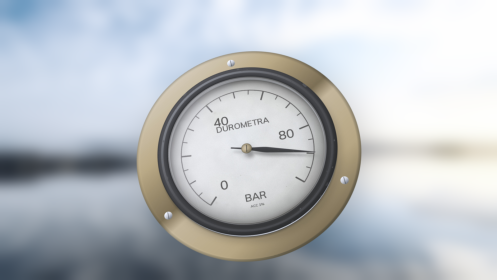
90bar
